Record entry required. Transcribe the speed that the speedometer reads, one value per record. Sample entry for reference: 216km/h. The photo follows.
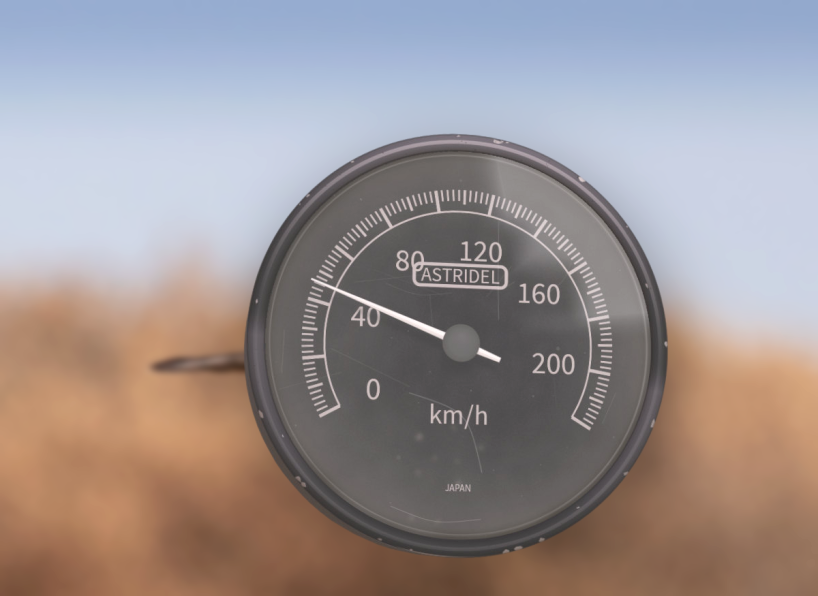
46km/h
